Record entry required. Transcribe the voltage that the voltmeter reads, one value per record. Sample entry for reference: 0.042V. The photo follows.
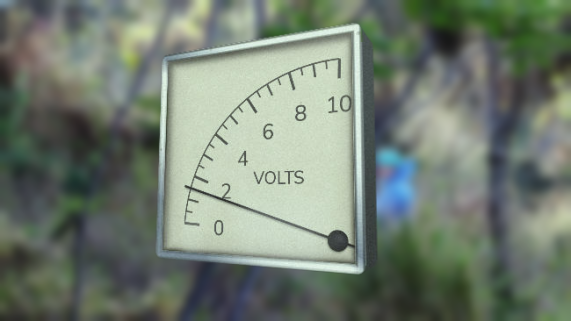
1.5V
